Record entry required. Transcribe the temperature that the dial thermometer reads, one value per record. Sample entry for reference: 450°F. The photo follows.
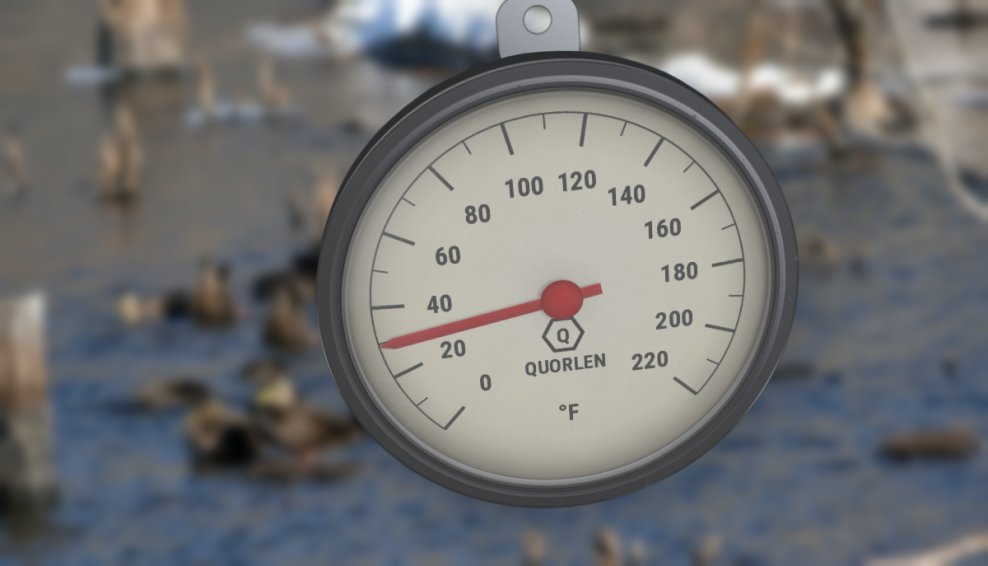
30°F
